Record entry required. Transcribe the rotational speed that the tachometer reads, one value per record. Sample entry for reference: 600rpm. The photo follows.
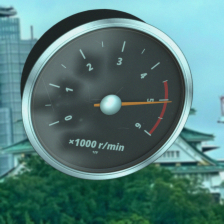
5000rpm
